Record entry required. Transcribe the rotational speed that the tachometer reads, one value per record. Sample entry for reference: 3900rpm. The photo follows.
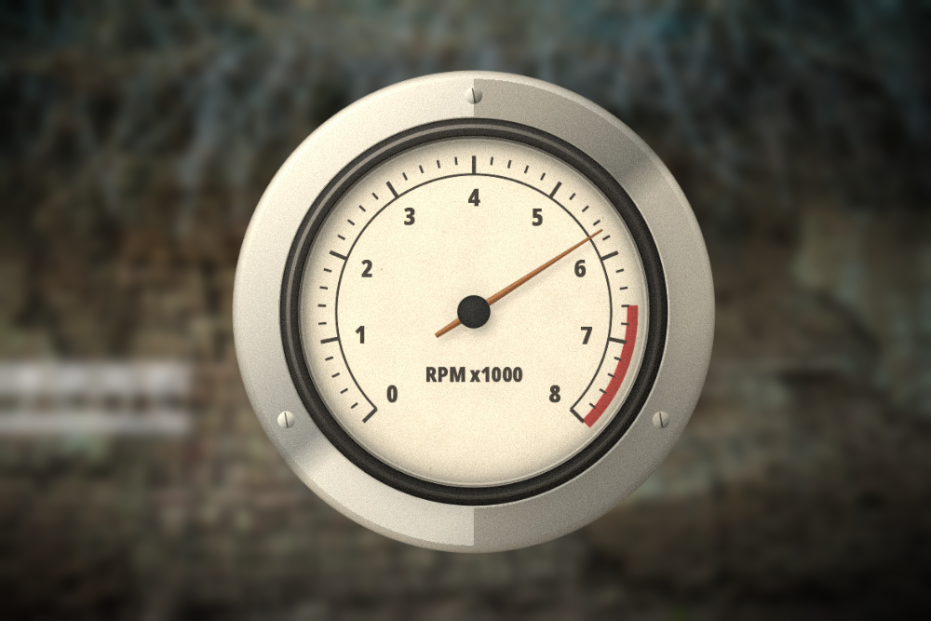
5700rpm
